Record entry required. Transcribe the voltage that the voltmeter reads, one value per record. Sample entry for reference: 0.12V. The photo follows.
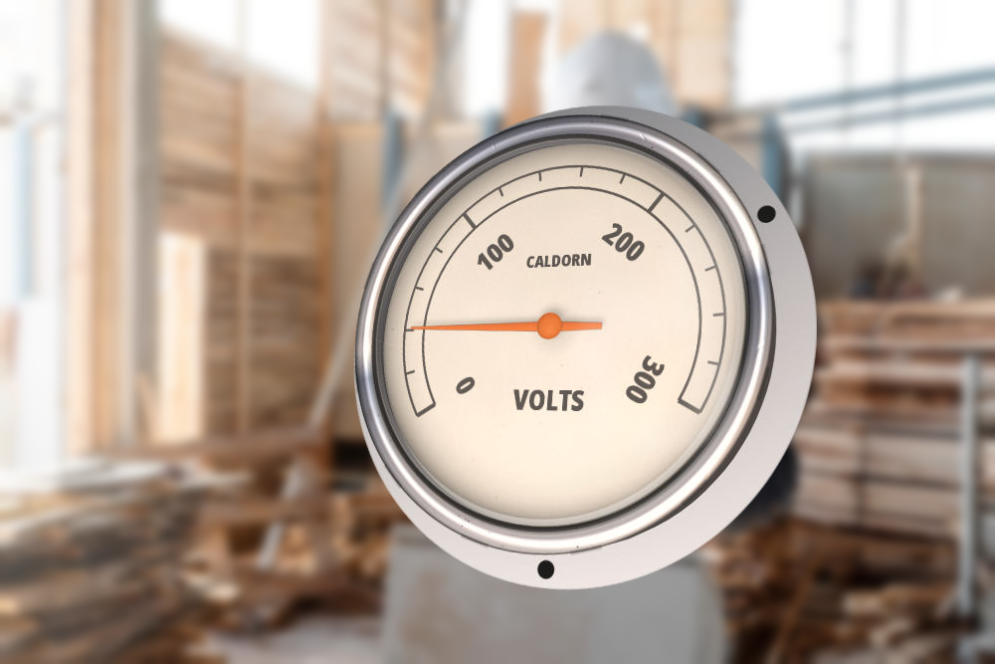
40V
